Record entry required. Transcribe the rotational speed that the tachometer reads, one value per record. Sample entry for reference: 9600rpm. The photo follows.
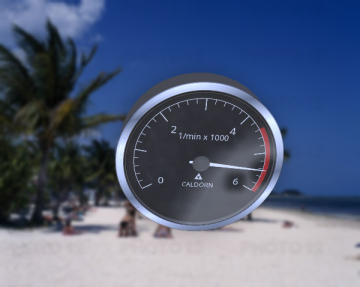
5400rpm
